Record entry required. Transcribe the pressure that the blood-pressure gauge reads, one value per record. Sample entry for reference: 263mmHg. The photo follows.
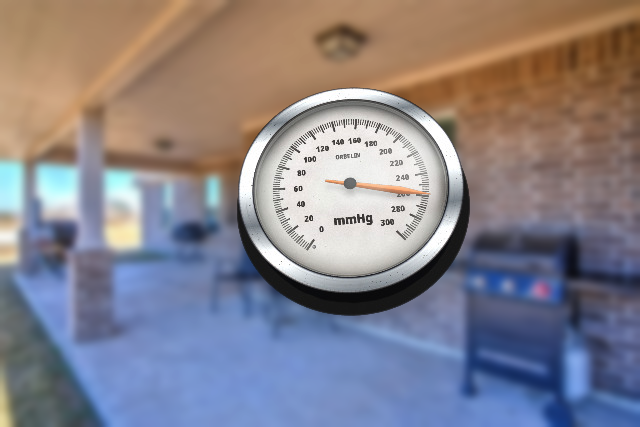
260mmHg
